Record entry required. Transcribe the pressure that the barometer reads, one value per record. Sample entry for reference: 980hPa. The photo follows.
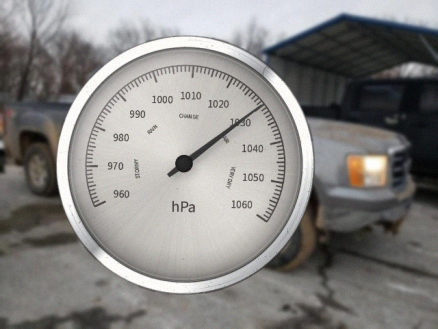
1030hPa
